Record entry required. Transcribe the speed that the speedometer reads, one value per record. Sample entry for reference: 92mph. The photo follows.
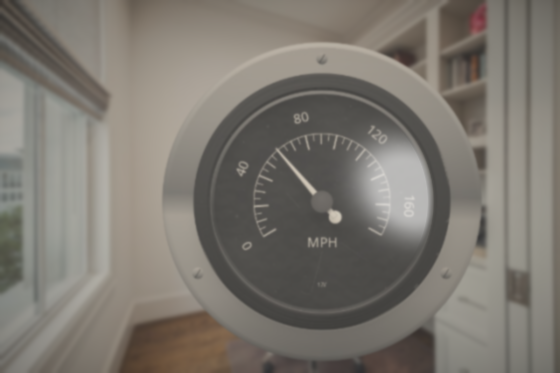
60mph
